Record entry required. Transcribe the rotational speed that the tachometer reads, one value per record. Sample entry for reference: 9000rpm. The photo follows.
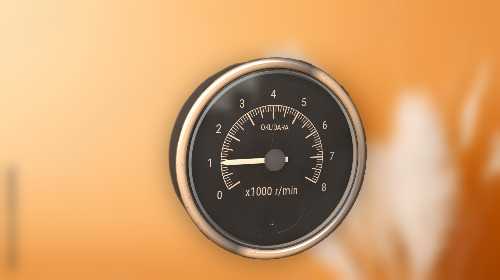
1000rpm
